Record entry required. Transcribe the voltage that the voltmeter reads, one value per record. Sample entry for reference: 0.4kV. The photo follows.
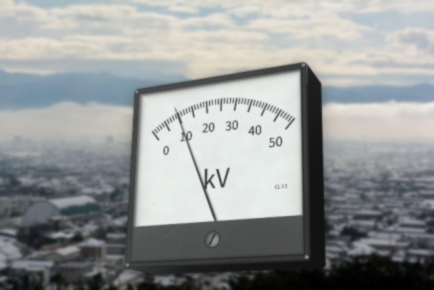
10kV
